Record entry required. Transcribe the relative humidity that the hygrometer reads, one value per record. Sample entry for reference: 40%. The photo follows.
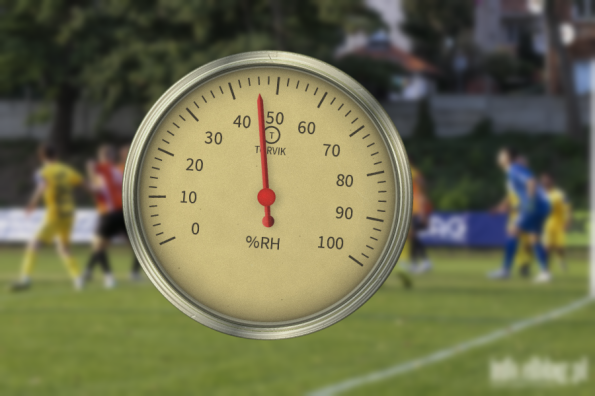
46%
